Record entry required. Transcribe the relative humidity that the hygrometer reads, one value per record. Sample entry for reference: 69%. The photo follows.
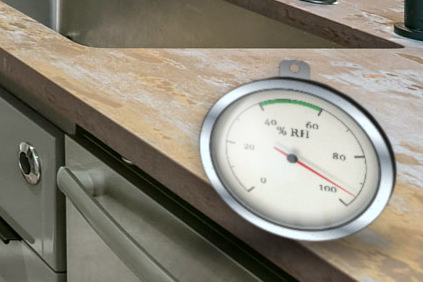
95%
